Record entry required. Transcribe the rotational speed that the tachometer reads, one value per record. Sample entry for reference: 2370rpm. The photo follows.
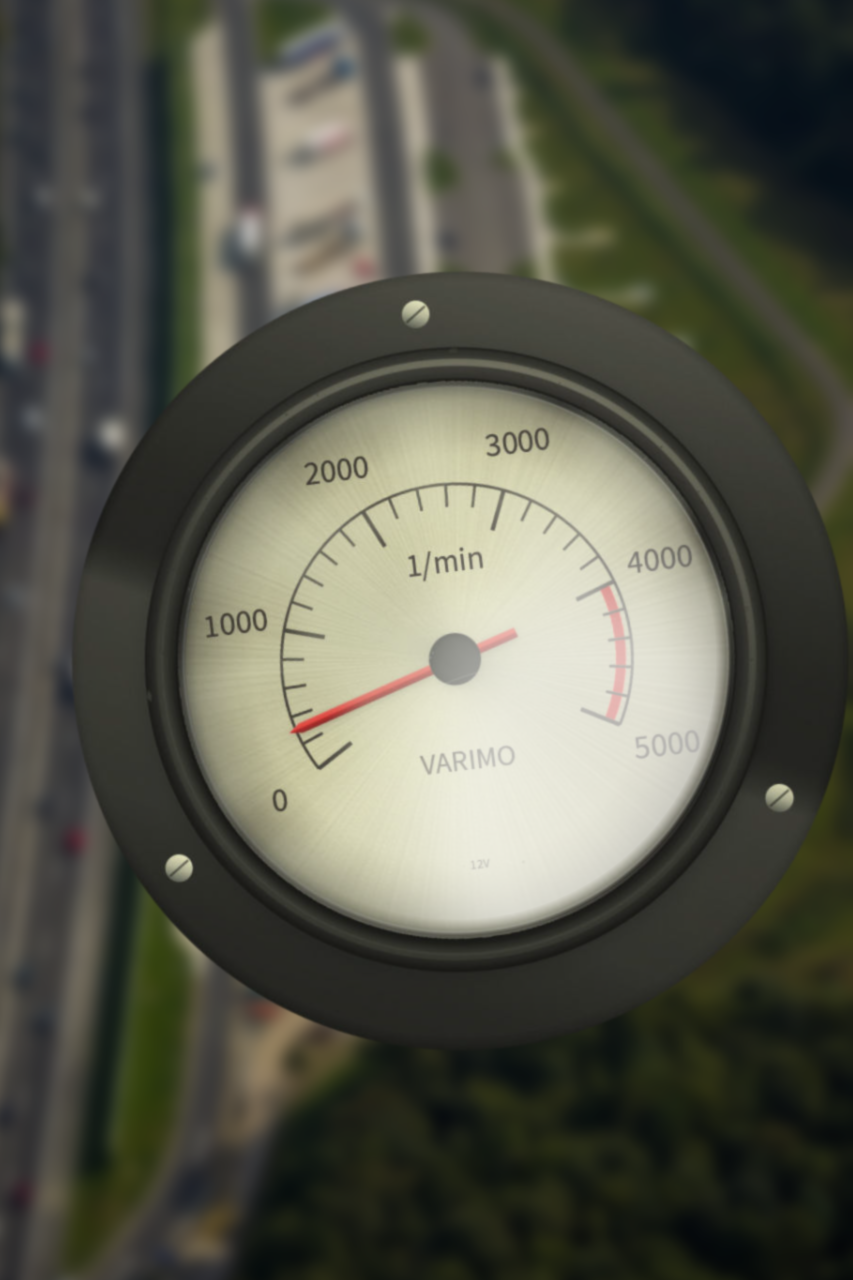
300rpm
